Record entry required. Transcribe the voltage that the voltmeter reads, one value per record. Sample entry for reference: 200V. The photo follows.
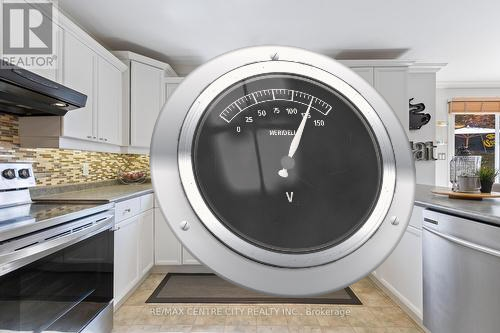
125V
